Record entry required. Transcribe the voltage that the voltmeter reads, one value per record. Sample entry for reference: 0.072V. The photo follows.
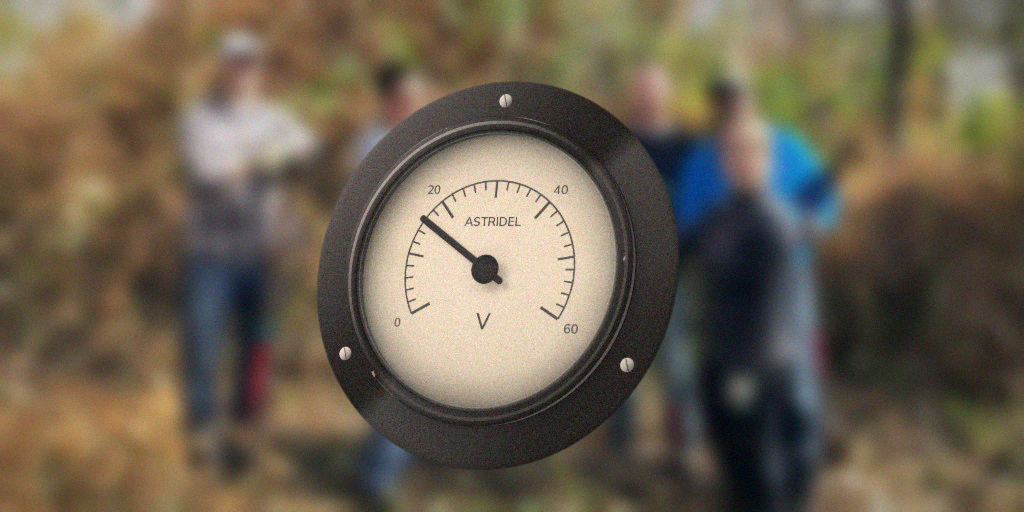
16V
